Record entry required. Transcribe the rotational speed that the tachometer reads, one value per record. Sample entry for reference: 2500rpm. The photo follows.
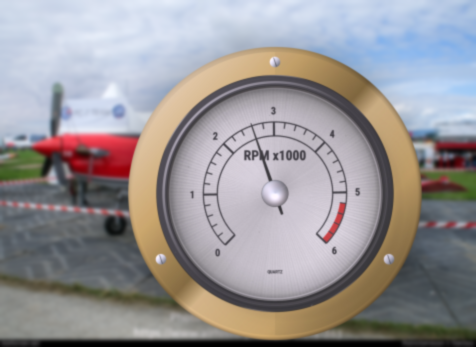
2600rpm
